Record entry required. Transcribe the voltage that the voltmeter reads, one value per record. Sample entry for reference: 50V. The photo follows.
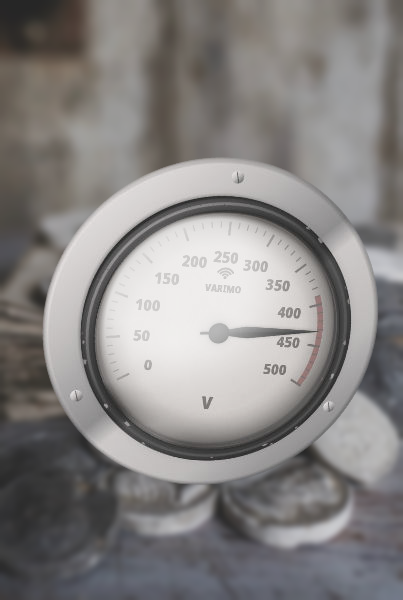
430V
